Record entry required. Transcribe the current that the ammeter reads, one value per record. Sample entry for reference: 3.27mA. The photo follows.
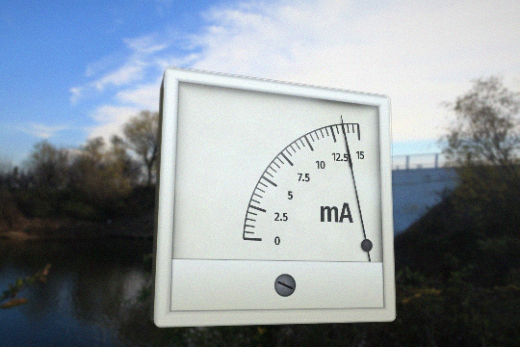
13.5mA
